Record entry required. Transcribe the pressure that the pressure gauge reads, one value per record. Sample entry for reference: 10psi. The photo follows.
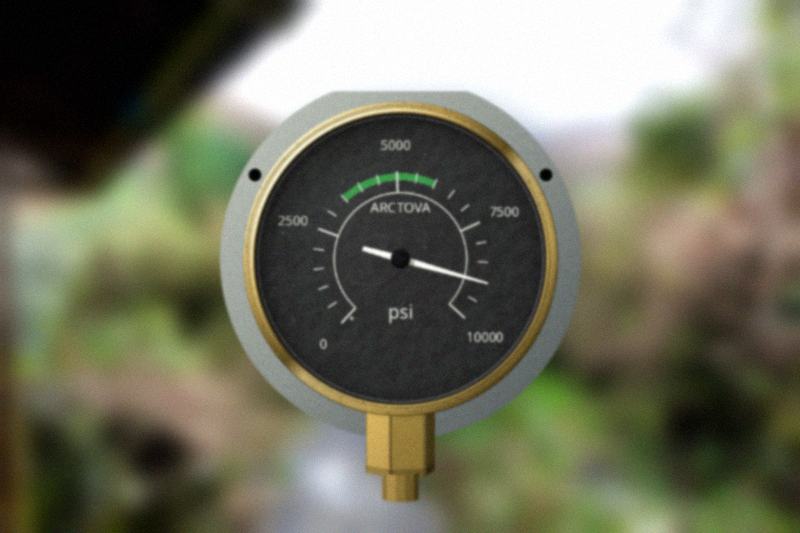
9000psi
